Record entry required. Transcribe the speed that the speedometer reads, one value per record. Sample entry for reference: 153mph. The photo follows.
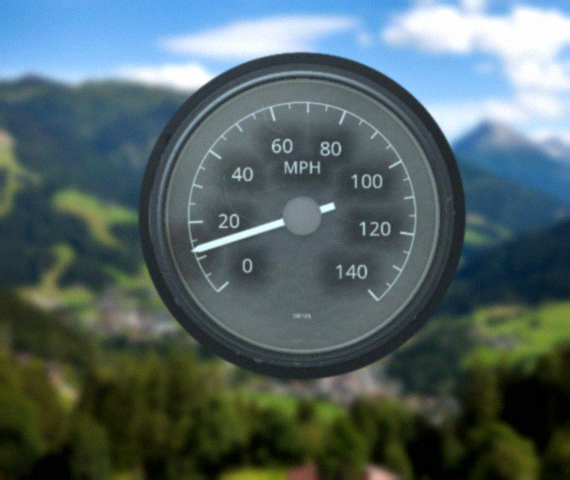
12.5mph
